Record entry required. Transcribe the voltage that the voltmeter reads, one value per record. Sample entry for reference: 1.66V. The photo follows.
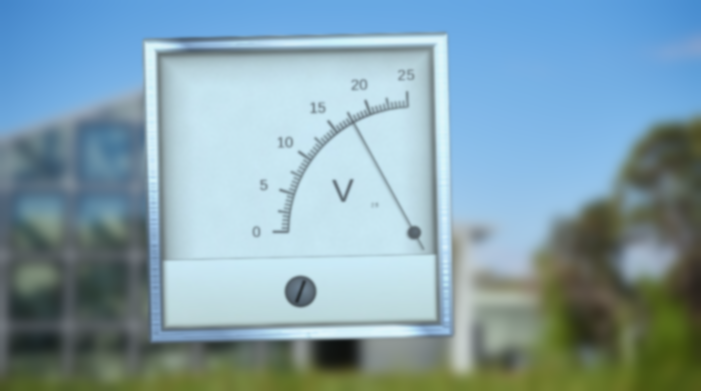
17.5V
